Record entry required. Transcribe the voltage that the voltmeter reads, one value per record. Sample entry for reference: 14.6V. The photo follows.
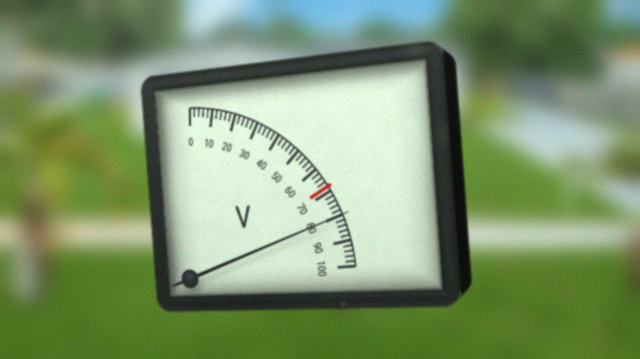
80V
